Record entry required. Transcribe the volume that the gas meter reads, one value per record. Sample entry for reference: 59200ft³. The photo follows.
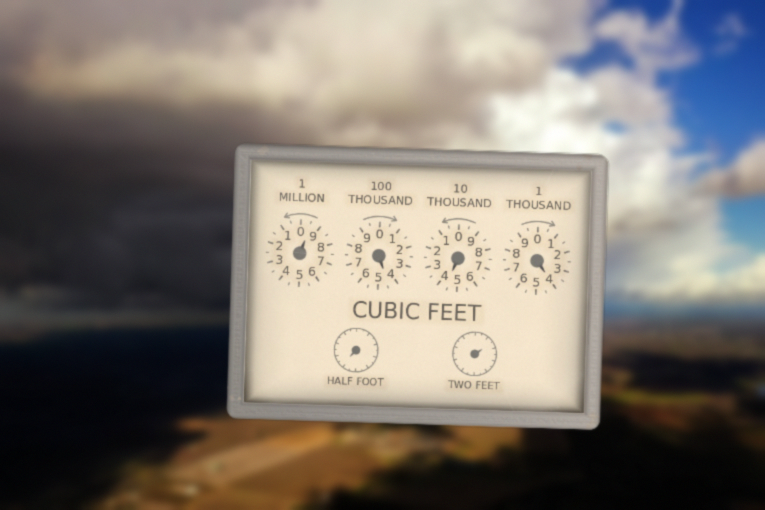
944400ft³
